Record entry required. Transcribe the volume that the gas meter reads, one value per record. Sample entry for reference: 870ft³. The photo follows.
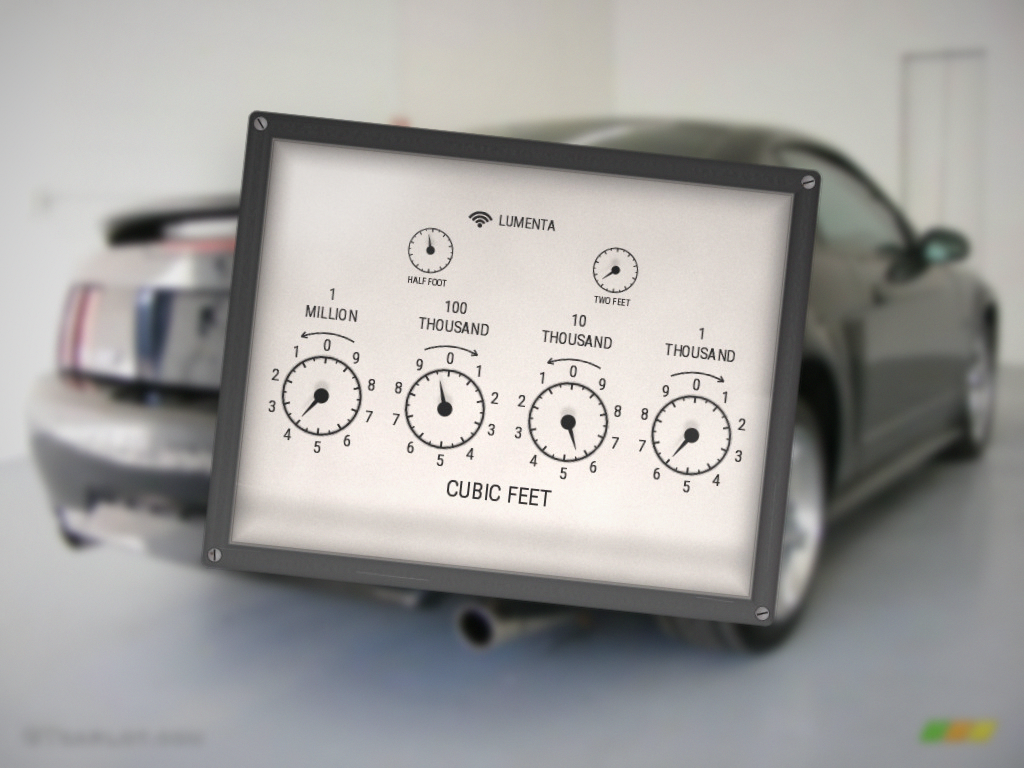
395600ft³
